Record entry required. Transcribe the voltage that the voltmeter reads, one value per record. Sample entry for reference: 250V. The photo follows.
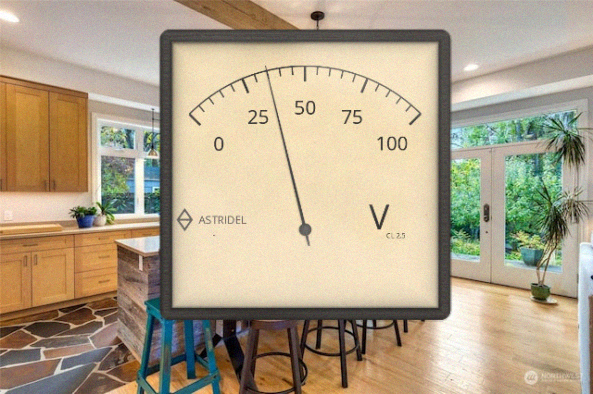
35V
